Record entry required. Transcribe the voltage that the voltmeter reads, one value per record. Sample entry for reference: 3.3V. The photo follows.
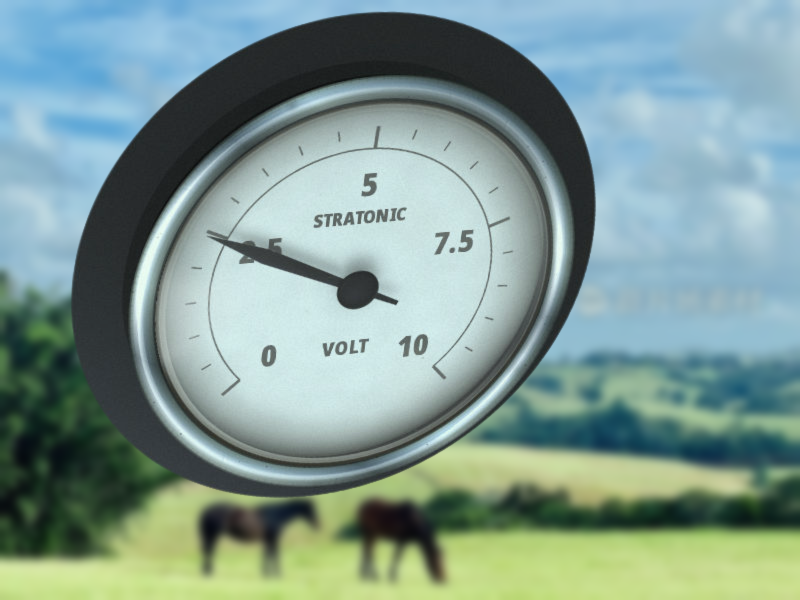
2.5V
